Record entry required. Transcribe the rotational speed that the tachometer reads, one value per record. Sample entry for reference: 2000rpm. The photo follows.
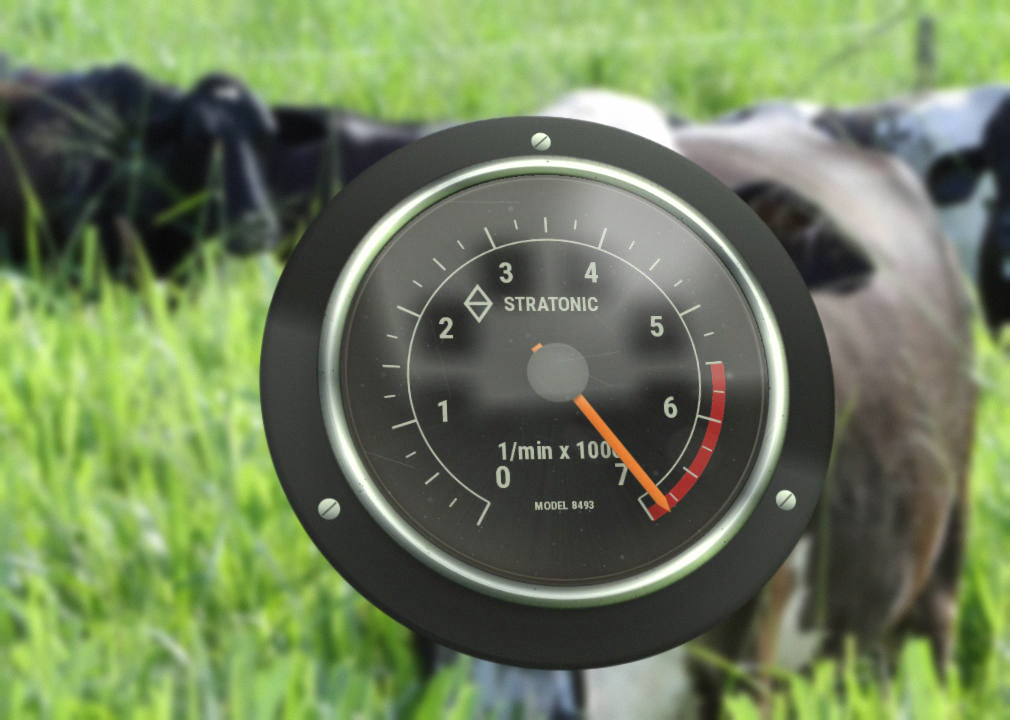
6875rpm
